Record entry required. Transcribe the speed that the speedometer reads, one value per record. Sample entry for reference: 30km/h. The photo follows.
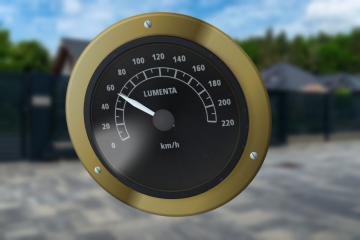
60km/h
